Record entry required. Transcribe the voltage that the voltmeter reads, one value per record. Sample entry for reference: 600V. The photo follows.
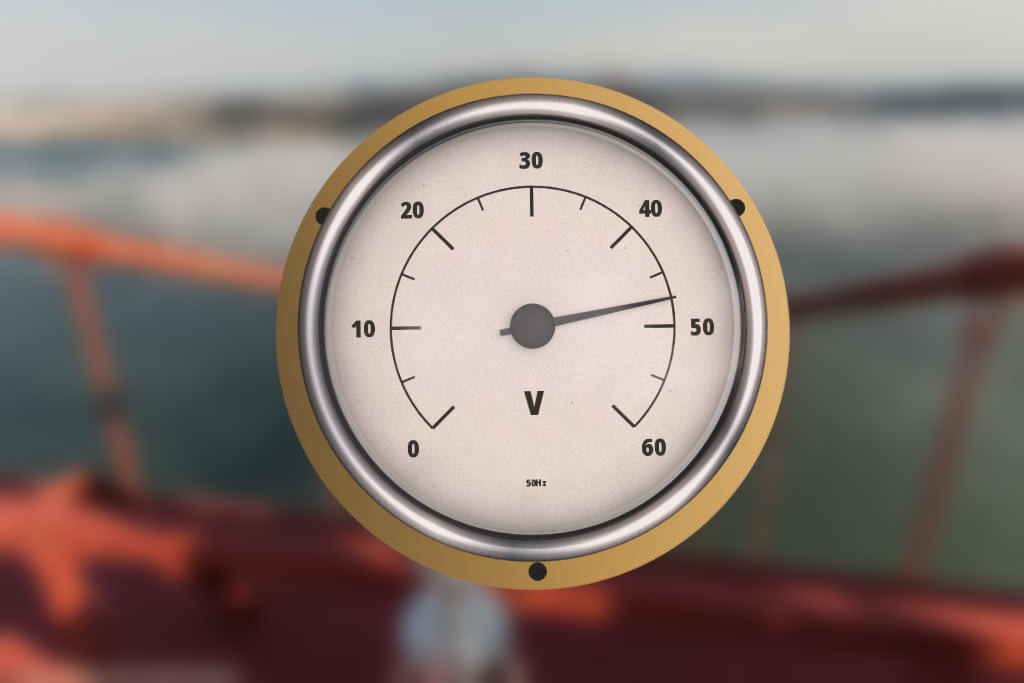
47.5V
